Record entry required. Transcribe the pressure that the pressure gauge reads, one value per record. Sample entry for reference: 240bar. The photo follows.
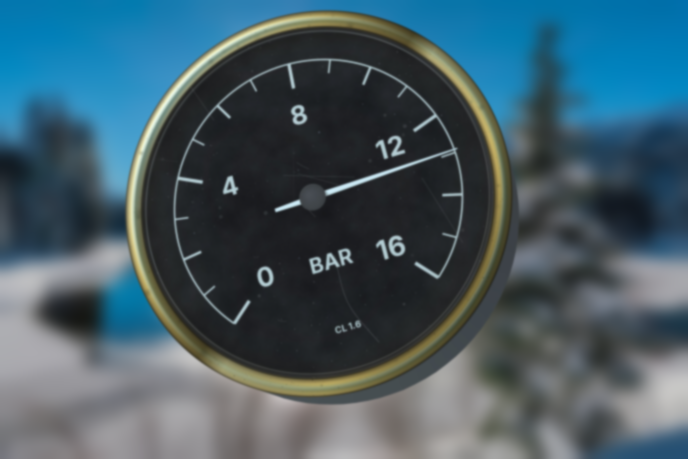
13bar
